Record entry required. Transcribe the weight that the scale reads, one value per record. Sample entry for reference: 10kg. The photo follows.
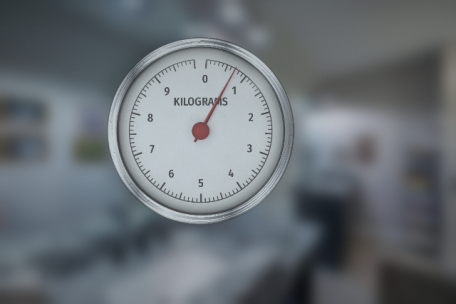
0.7kg
